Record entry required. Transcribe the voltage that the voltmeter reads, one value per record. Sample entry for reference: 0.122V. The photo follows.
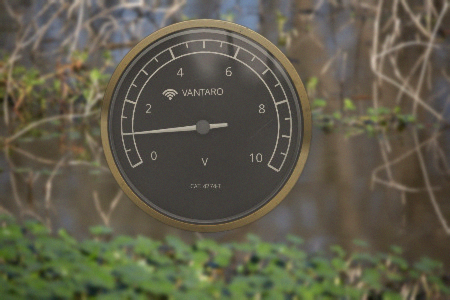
1V
